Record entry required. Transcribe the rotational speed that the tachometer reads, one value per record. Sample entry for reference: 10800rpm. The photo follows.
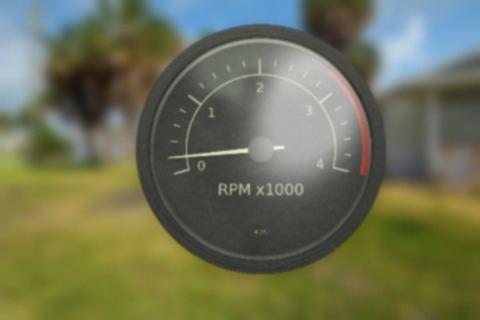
200rpm
